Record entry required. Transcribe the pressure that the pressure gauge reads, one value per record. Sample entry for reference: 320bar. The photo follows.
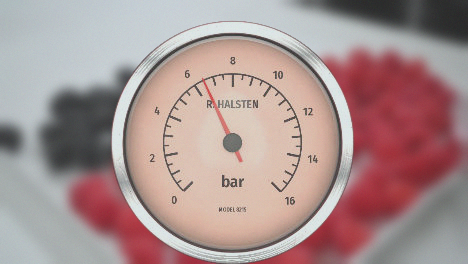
6.5bar
